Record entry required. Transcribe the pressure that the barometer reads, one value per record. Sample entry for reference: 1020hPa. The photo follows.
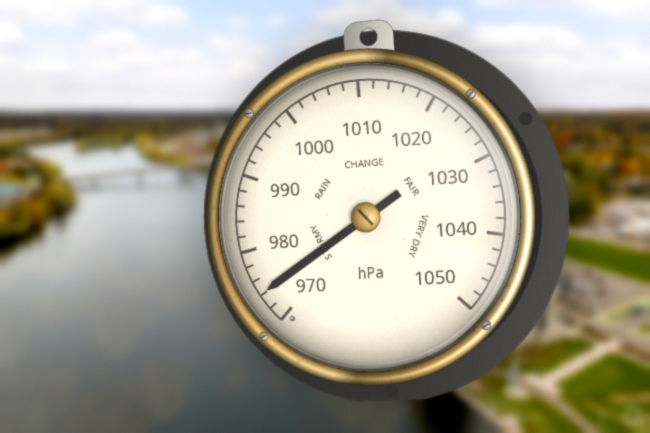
974hPa
